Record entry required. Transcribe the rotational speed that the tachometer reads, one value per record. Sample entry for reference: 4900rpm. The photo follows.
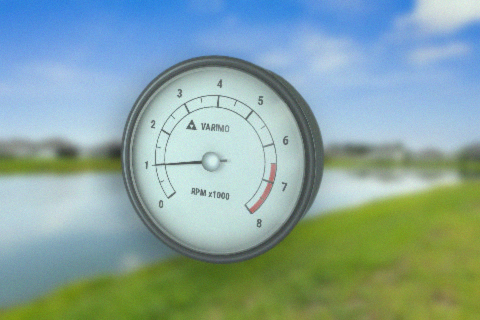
1000rpm
